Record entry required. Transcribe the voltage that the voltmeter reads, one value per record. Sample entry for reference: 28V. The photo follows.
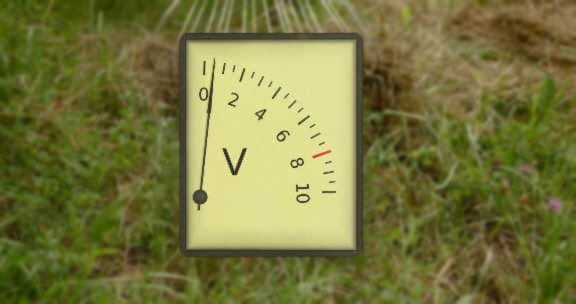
0.5V
